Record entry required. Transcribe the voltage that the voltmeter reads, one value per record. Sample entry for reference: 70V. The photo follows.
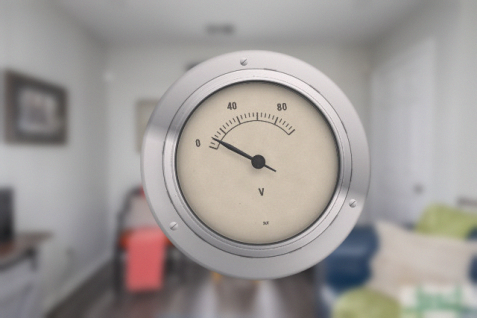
8V
